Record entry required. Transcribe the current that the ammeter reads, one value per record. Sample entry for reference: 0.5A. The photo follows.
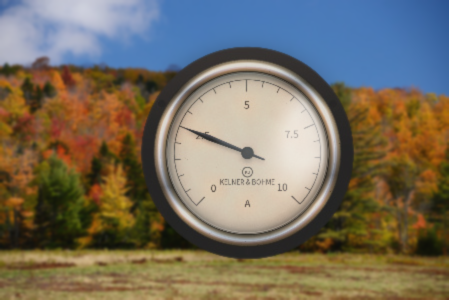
2.5A
